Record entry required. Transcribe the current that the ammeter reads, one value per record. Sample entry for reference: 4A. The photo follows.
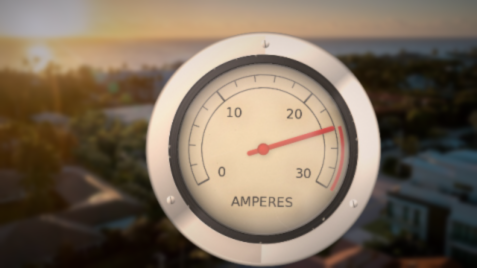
24A
